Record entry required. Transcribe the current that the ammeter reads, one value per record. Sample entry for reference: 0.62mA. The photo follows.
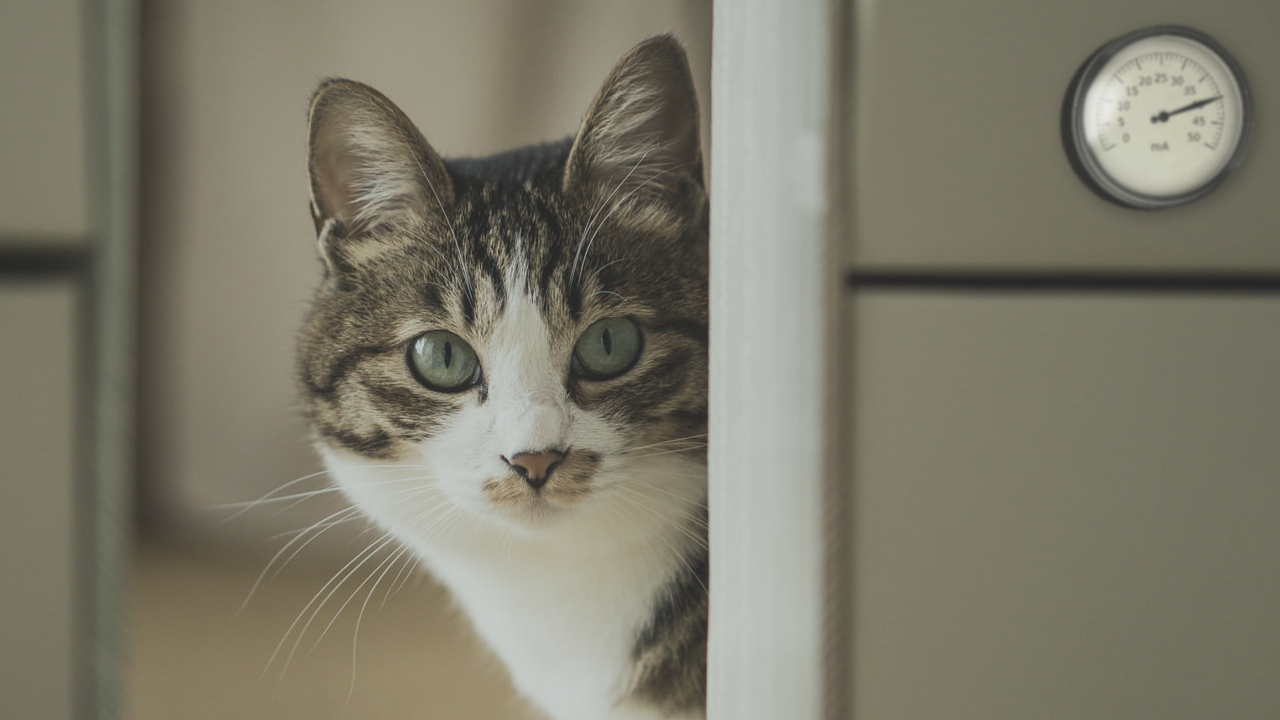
40mA
